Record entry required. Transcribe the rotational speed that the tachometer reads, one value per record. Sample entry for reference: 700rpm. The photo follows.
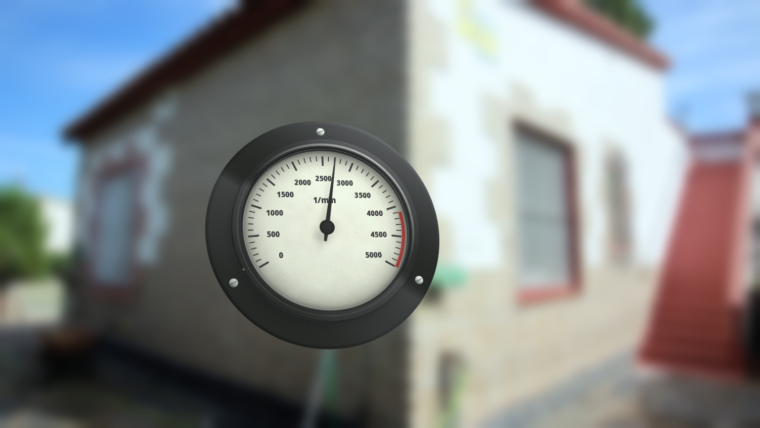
2700rpm
